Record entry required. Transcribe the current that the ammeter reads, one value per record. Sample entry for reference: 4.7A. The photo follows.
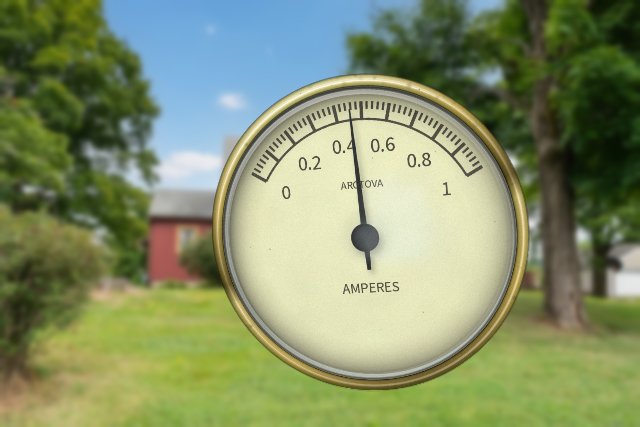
0.46A
